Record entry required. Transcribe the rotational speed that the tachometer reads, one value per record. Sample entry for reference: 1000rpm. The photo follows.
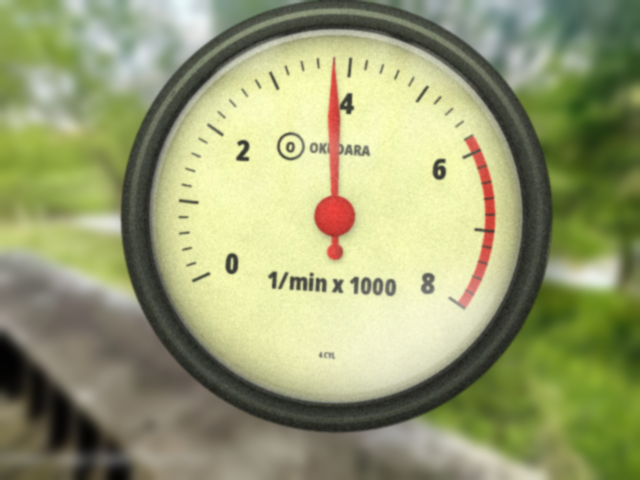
3800rpm
